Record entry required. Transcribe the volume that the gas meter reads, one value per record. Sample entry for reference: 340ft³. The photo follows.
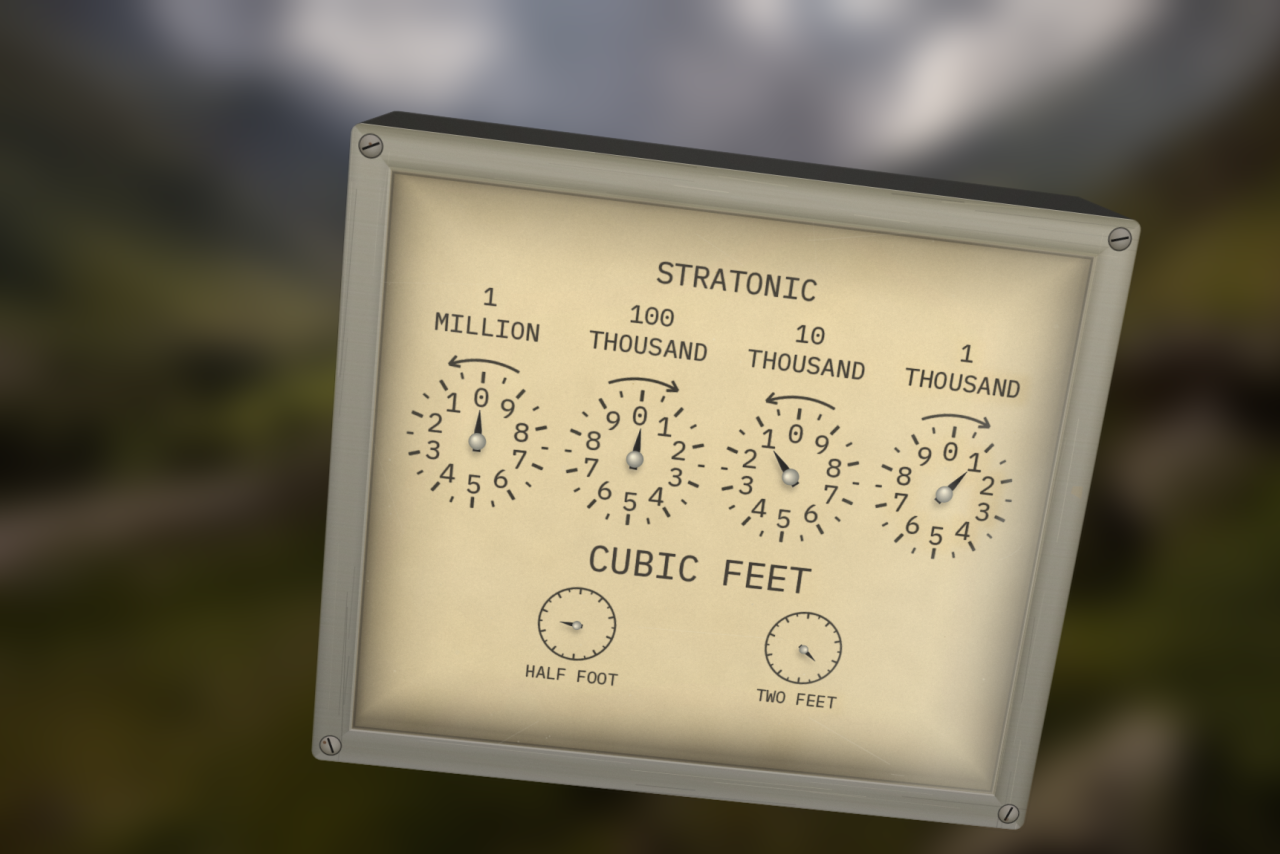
1100ft³
